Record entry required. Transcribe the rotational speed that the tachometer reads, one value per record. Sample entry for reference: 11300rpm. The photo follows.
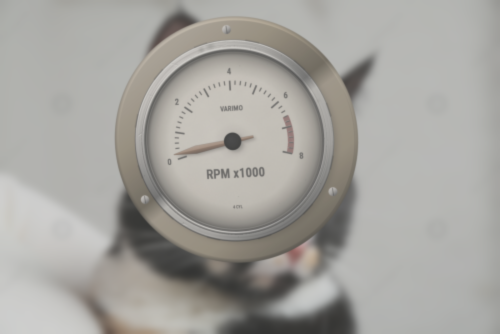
200rpm
